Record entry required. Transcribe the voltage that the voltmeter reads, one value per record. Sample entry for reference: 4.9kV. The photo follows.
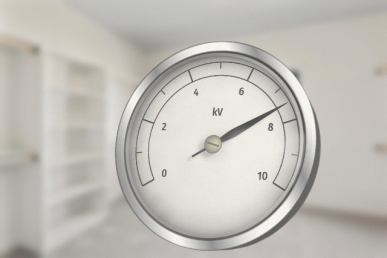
7.5kV
